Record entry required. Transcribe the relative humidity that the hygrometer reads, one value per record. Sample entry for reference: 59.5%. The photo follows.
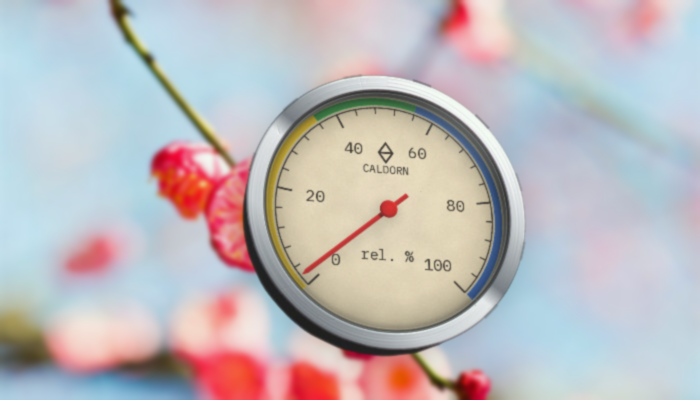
2%
